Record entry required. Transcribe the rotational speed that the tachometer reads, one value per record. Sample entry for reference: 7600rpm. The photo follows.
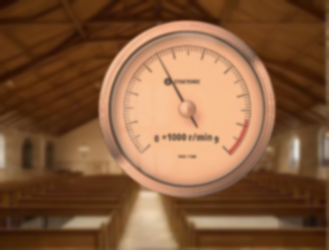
3500rpm
